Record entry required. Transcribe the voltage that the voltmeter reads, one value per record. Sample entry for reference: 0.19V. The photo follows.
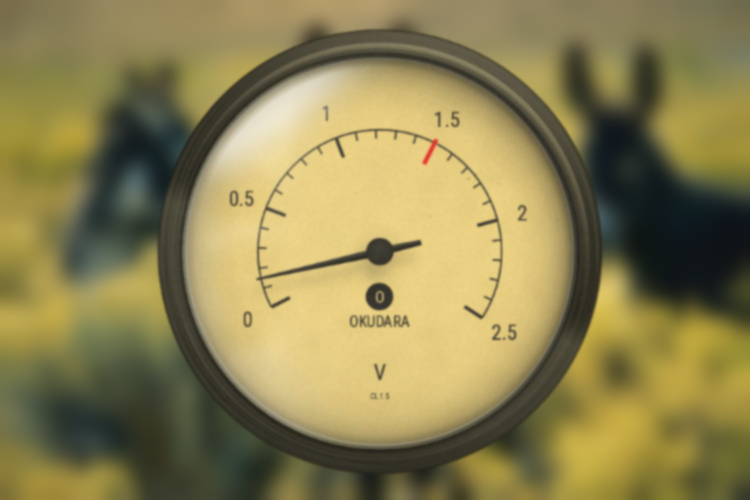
0.15V
